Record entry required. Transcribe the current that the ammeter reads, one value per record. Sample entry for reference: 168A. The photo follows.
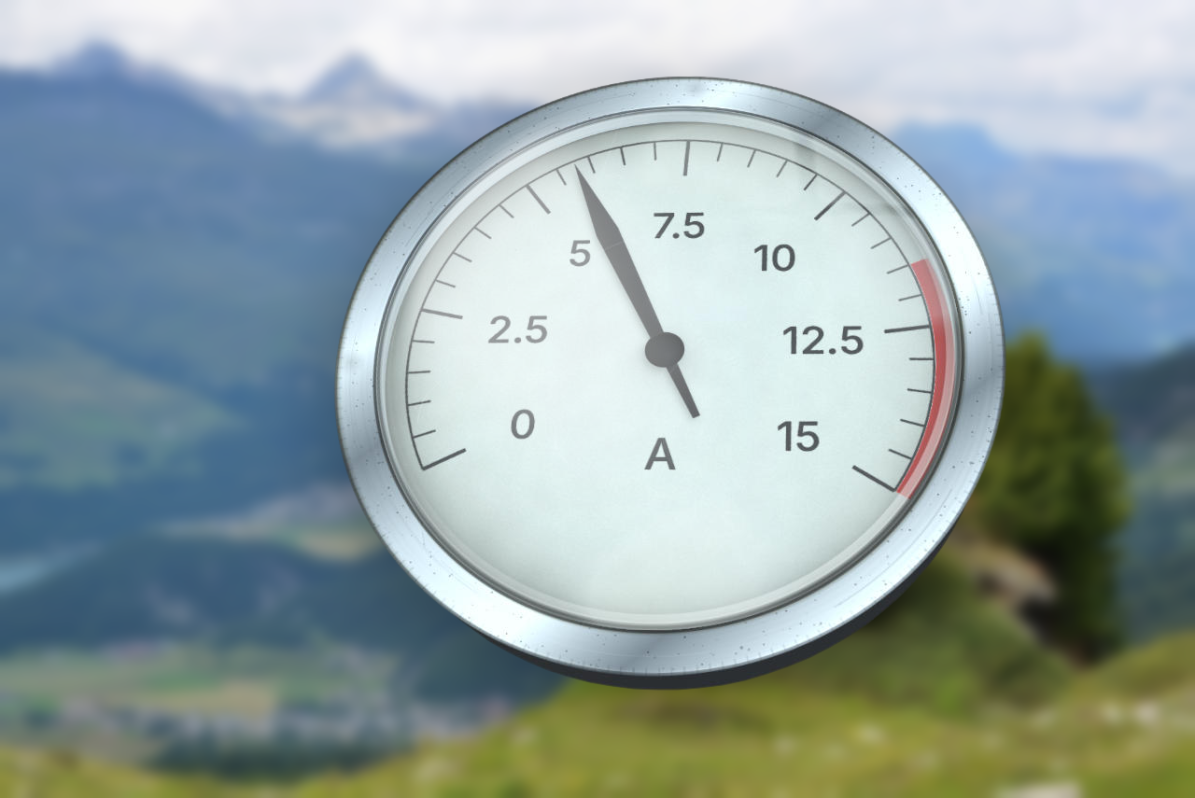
5.75A
